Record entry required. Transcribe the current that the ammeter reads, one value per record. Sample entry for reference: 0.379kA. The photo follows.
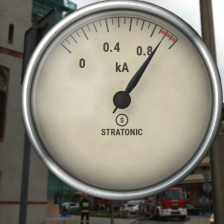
0.9kA
